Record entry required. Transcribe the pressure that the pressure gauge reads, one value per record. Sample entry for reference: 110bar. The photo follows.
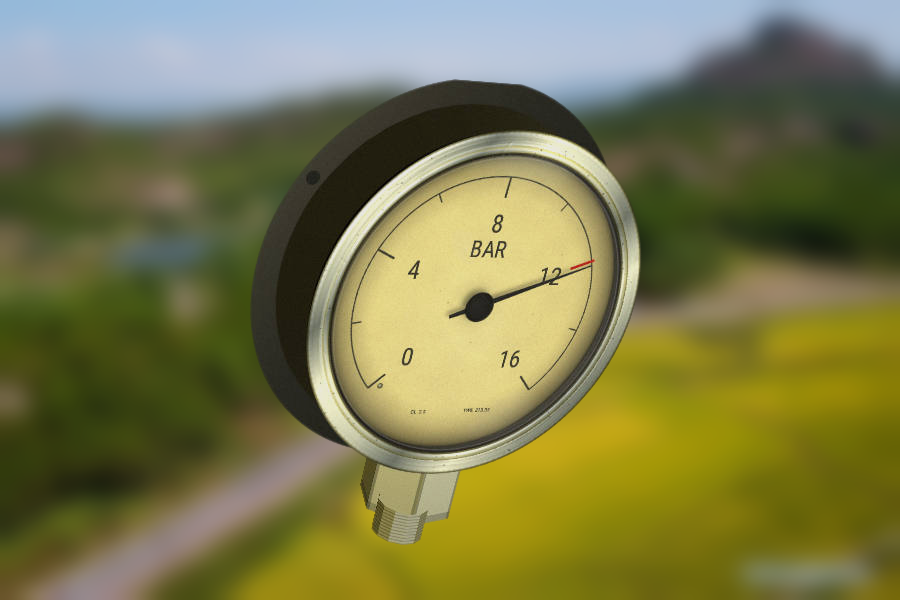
12bar
